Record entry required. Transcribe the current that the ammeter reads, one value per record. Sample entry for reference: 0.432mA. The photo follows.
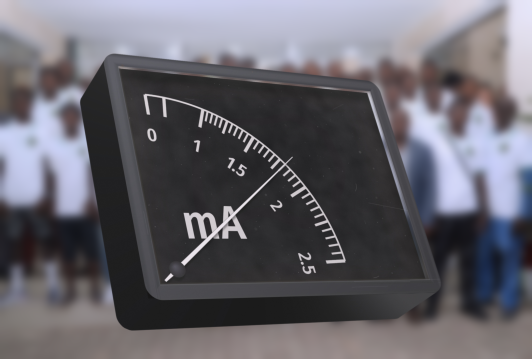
1.8mA
